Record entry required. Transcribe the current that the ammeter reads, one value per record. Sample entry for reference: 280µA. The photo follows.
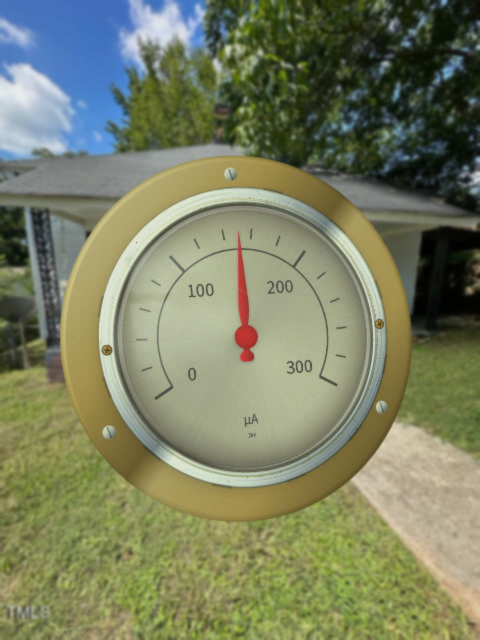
150µA
